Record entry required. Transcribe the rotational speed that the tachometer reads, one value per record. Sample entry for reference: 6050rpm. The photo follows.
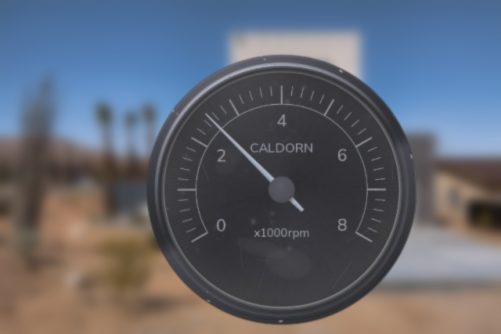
2500rpm
